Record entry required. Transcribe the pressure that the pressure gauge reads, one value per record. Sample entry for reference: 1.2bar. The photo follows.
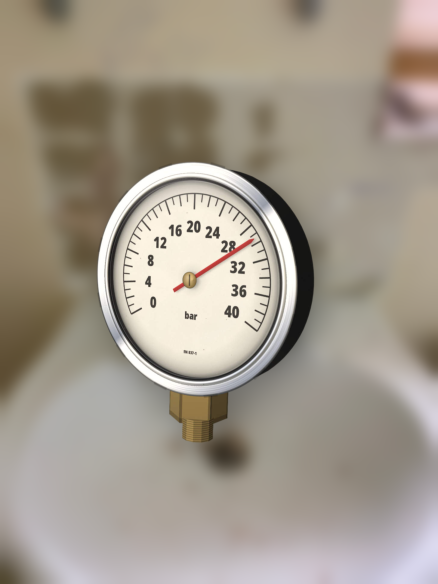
29.5bar
